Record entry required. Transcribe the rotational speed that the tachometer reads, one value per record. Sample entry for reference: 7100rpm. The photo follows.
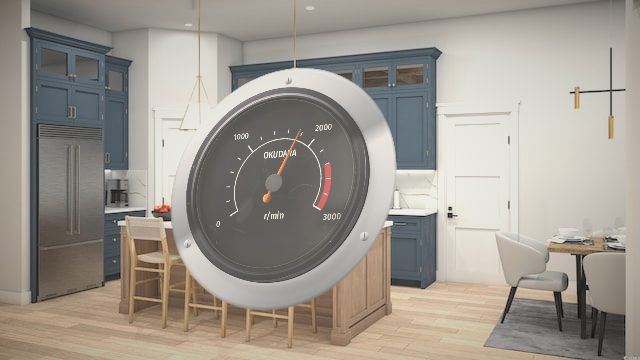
1800rpm
